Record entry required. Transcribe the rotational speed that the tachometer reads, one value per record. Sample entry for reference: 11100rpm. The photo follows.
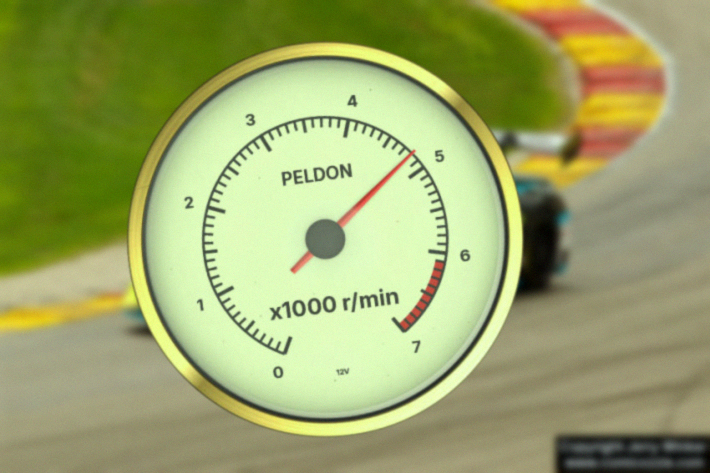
4800rpm
